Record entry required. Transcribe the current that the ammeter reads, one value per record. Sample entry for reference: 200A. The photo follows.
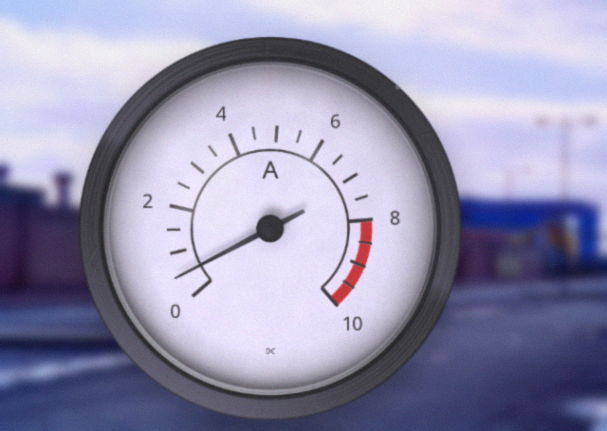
0.5A
